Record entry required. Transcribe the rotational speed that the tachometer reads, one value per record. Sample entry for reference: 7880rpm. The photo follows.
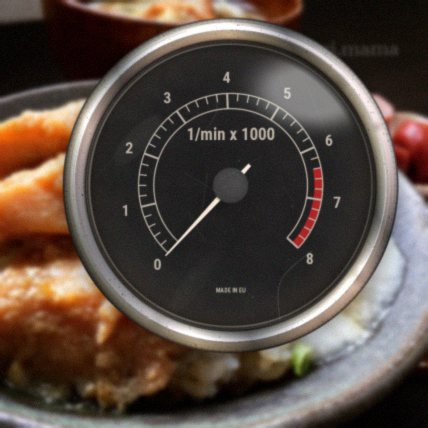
0rpm
